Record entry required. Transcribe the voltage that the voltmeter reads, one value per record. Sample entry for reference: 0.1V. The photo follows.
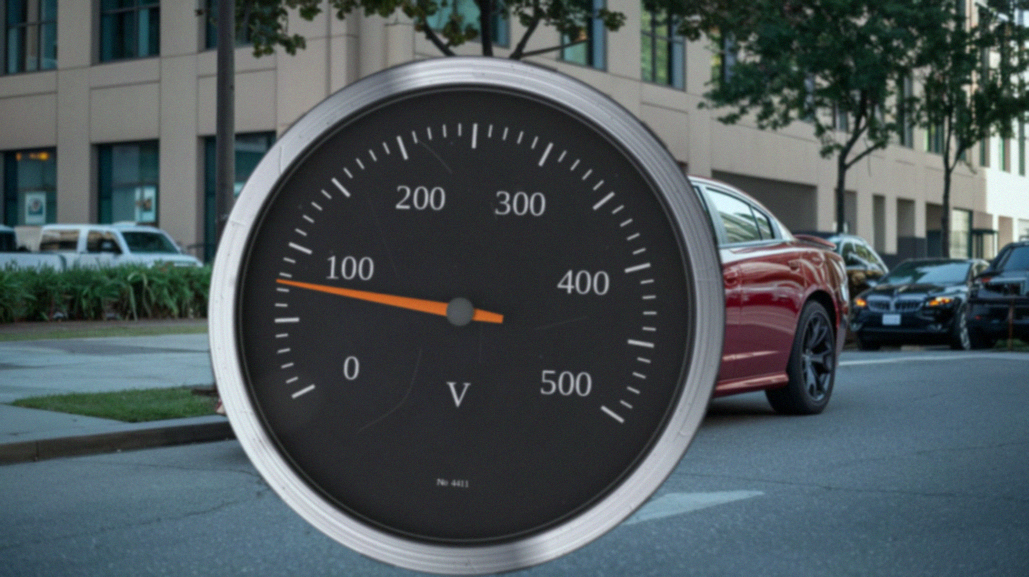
75V
